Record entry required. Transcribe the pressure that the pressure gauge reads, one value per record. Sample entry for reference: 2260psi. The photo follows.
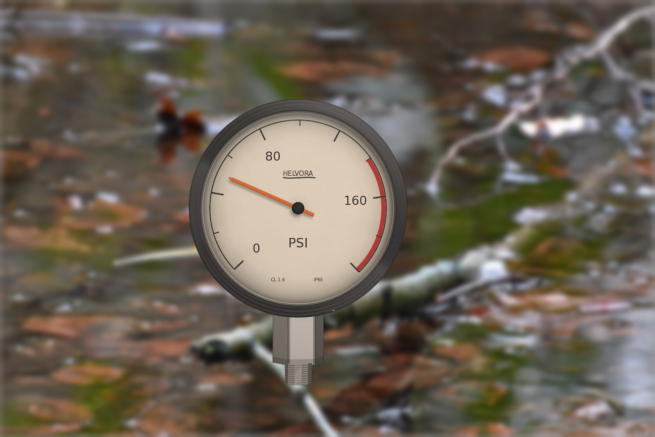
50psi
